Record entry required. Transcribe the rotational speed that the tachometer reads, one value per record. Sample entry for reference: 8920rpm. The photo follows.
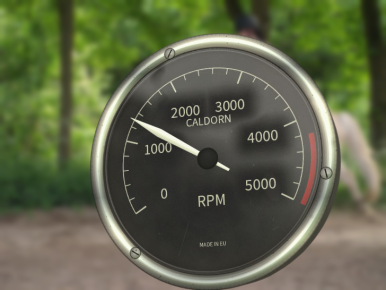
1300rpm
